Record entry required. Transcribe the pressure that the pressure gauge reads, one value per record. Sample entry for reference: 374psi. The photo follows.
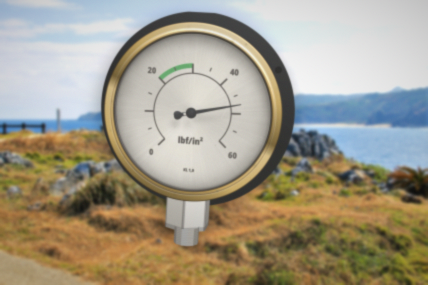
47.5psi
